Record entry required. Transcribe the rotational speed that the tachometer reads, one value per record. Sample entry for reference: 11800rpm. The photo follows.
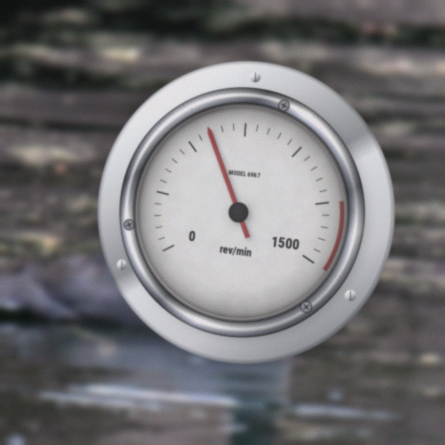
600rpm
